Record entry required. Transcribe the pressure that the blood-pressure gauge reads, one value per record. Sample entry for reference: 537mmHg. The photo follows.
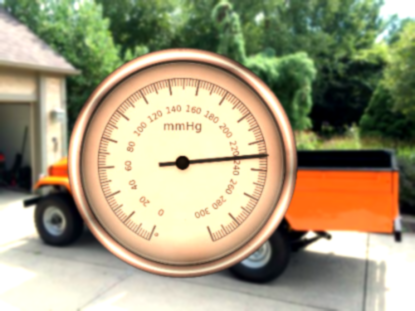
230mmHg
